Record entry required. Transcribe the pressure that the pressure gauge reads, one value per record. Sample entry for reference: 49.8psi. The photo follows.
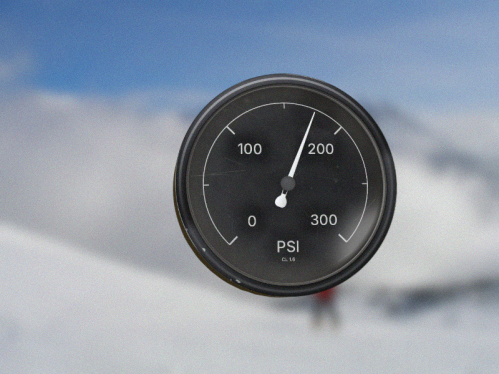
175psi
